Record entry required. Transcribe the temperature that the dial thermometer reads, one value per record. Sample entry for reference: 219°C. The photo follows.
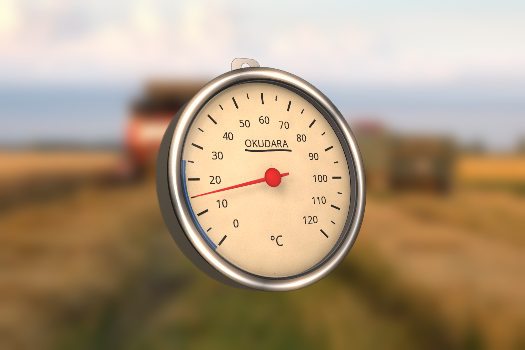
15°C
